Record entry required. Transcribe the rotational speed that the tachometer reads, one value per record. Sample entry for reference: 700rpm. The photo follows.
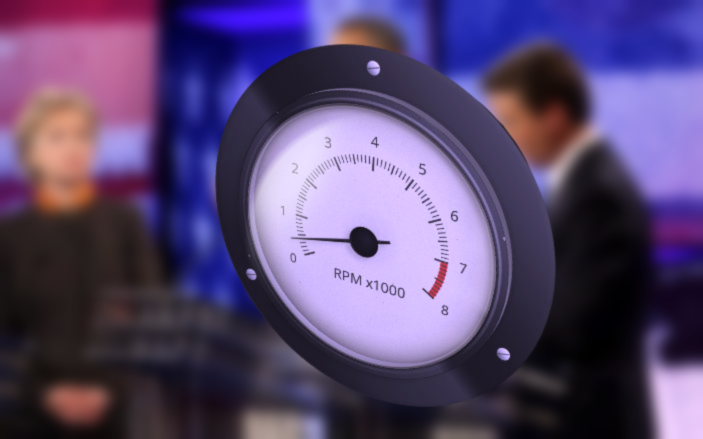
500rpm
